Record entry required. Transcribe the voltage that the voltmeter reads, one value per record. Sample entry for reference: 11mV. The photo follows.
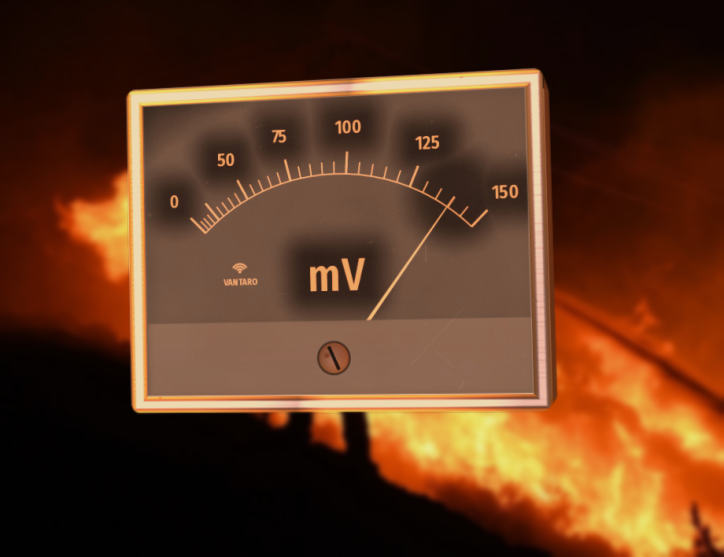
140mV
